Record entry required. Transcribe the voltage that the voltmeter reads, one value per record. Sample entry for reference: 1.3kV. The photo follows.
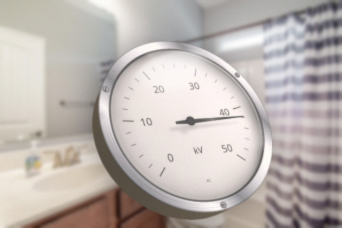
42kV
